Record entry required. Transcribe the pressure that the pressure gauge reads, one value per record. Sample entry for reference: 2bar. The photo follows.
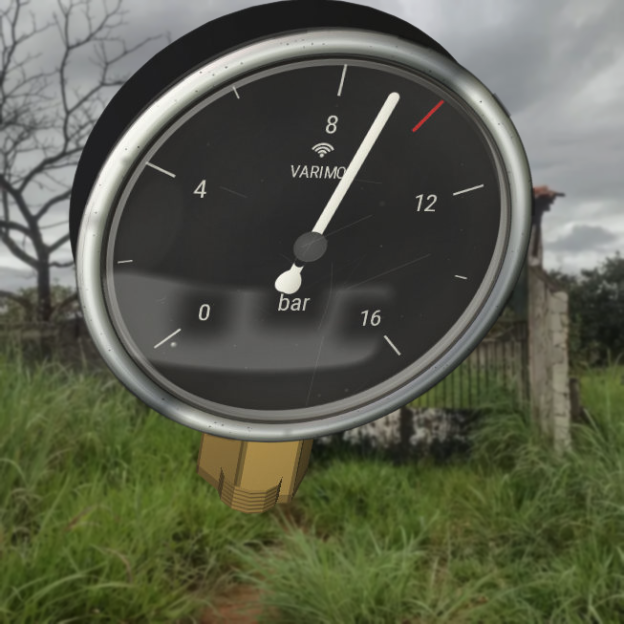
9bar
